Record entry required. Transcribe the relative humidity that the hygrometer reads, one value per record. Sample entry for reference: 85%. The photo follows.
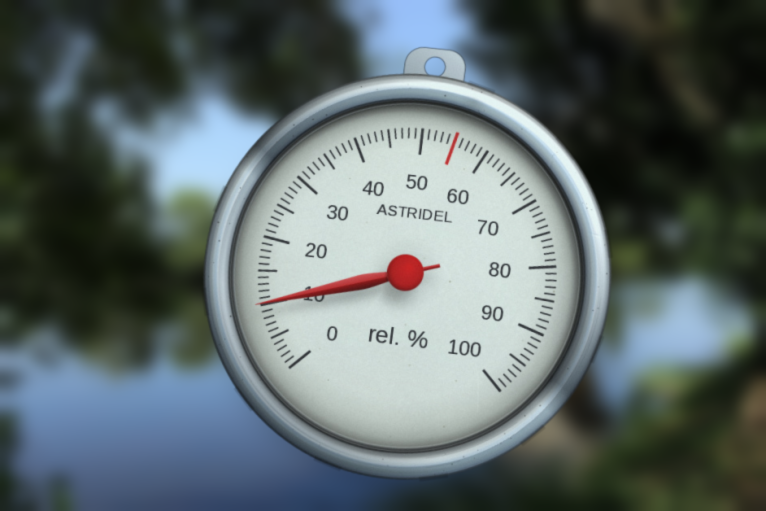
10%
